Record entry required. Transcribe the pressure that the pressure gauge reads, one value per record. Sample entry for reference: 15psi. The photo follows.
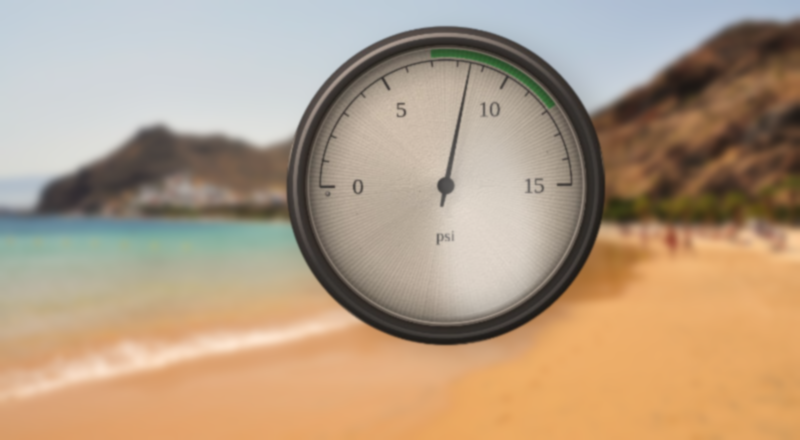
8.5psi
